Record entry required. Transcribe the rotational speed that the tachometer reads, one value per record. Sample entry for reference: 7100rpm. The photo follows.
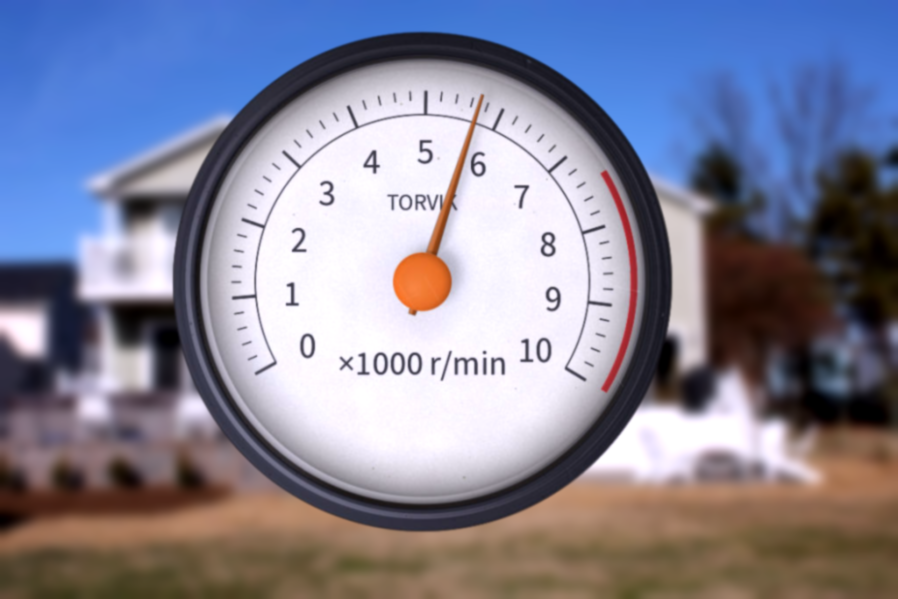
5700rpm
